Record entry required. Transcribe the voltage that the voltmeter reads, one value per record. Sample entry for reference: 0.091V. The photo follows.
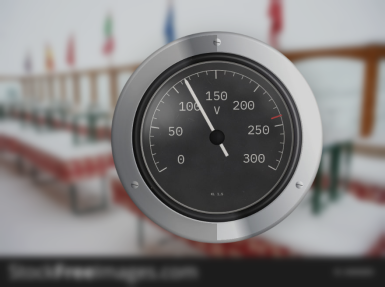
115V
